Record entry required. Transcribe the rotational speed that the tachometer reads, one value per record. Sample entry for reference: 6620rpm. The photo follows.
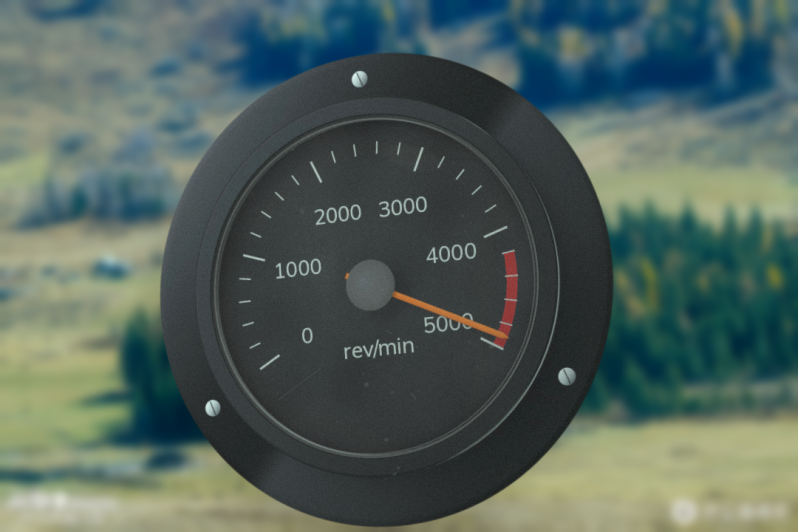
4900rpm
